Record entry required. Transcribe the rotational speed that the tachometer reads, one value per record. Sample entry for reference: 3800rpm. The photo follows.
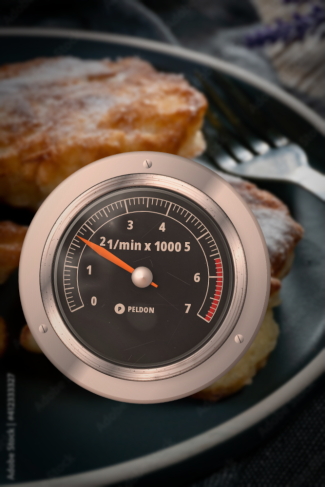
1700rpm
